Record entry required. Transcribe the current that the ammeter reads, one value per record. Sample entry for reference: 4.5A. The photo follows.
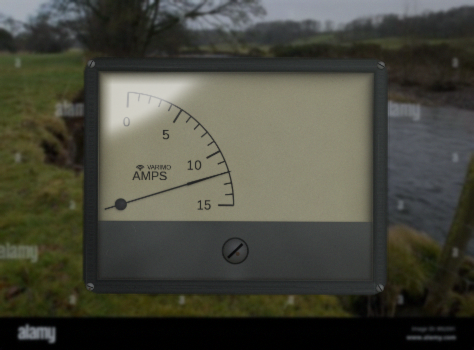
12A
